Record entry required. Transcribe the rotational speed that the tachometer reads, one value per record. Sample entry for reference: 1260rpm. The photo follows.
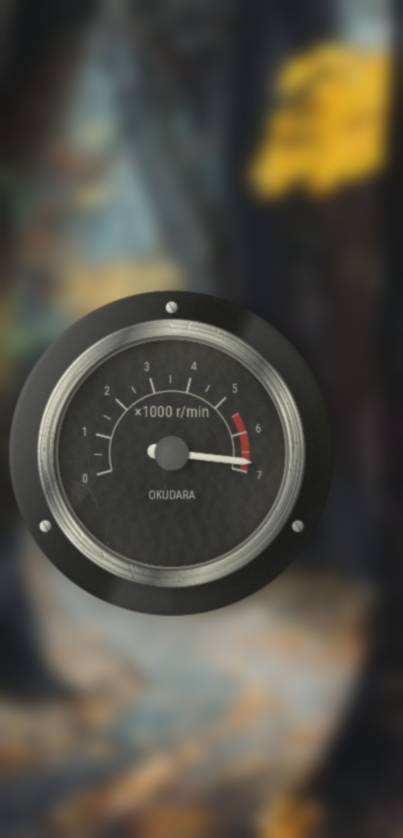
6750rpm
